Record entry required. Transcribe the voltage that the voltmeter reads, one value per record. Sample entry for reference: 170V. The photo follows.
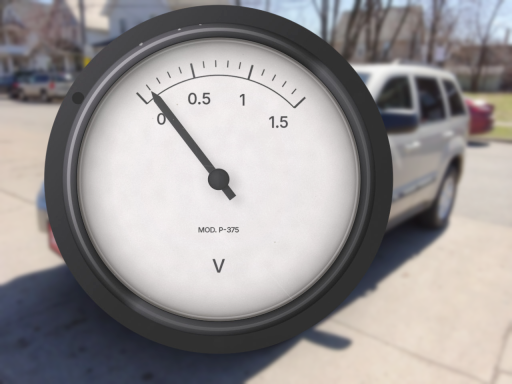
0.1V
